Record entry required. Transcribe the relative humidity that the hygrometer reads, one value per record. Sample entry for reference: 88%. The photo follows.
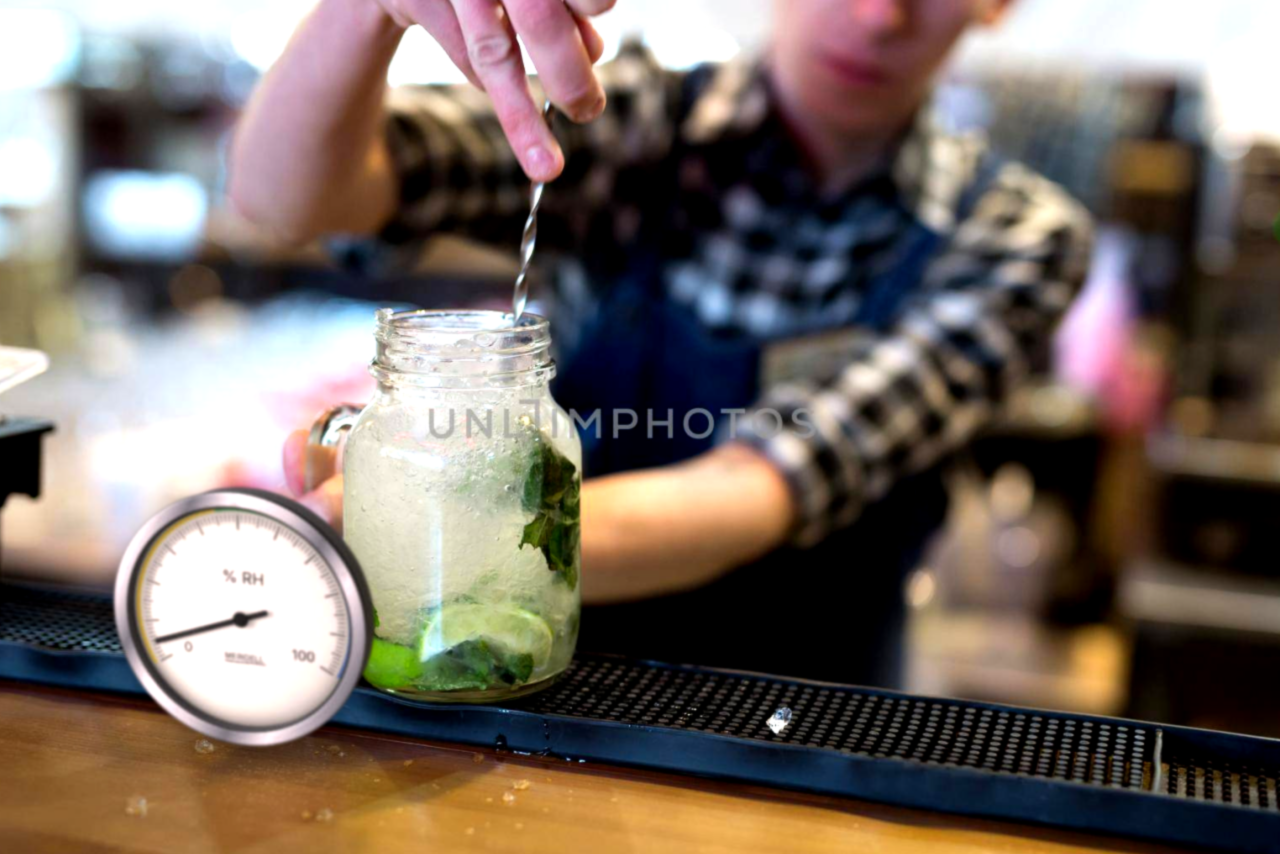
5%
